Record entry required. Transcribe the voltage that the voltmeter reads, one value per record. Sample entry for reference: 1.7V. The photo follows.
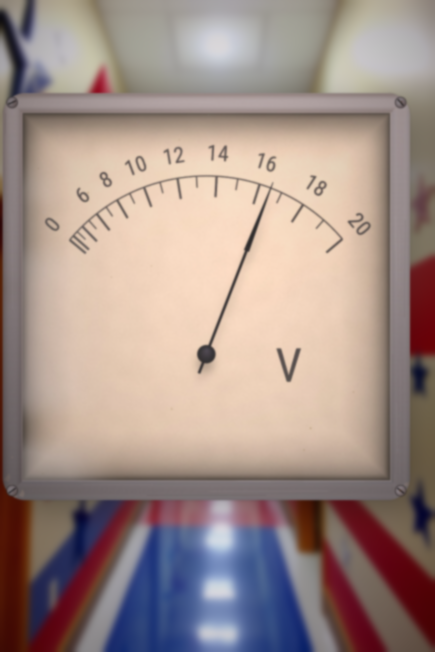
16.5V
